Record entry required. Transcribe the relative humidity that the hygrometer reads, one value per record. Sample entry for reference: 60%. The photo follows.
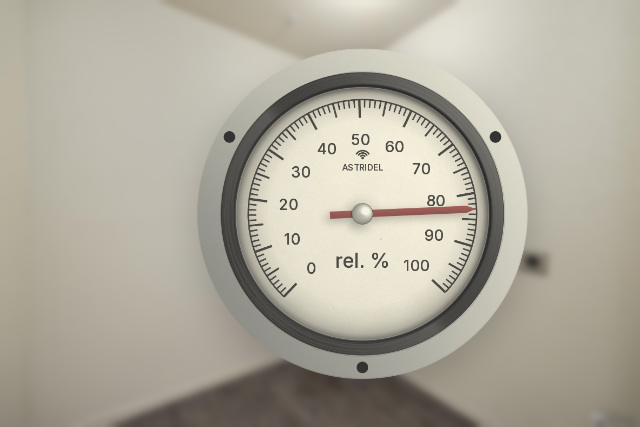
83%
